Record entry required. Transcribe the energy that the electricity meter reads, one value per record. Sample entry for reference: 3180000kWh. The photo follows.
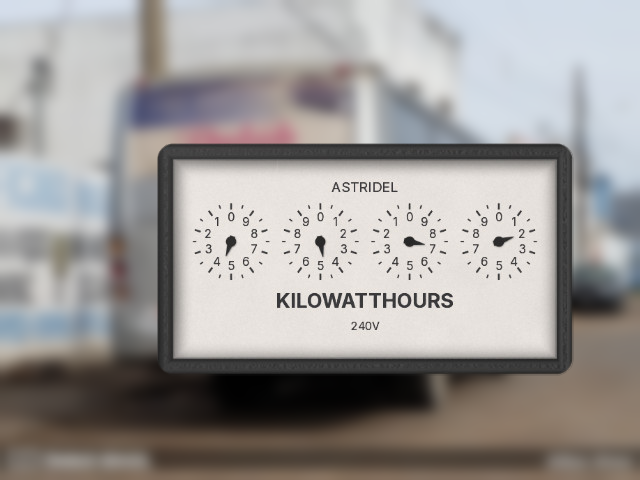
4472kWh
